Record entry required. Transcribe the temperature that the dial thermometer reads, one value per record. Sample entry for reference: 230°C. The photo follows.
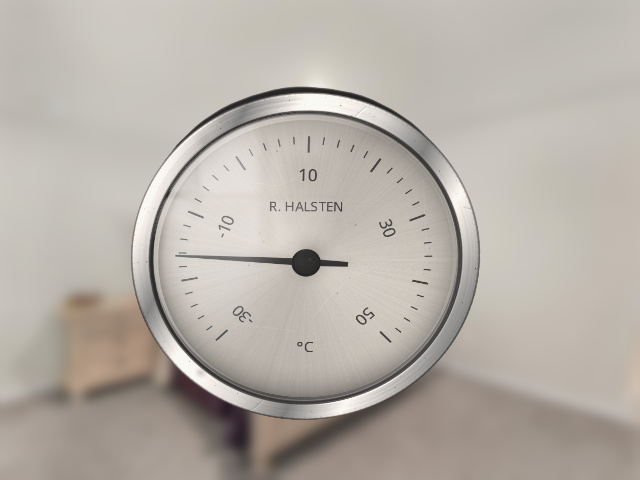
-16°C
